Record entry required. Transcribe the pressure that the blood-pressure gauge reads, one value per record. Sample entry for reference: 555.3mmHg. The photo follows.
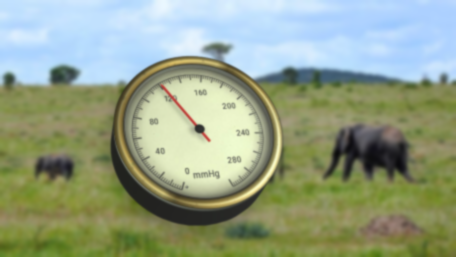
120mmHg
